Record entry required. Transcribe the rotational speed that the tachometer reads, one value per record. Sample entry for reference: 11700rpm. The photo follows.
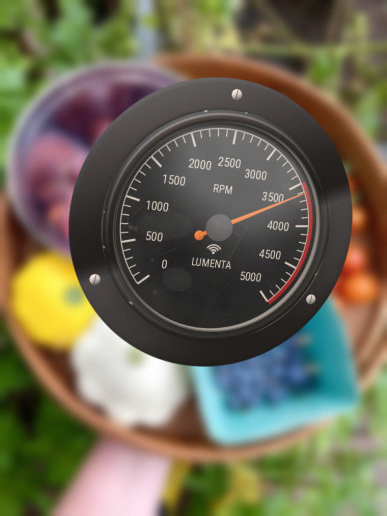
3600rpm
